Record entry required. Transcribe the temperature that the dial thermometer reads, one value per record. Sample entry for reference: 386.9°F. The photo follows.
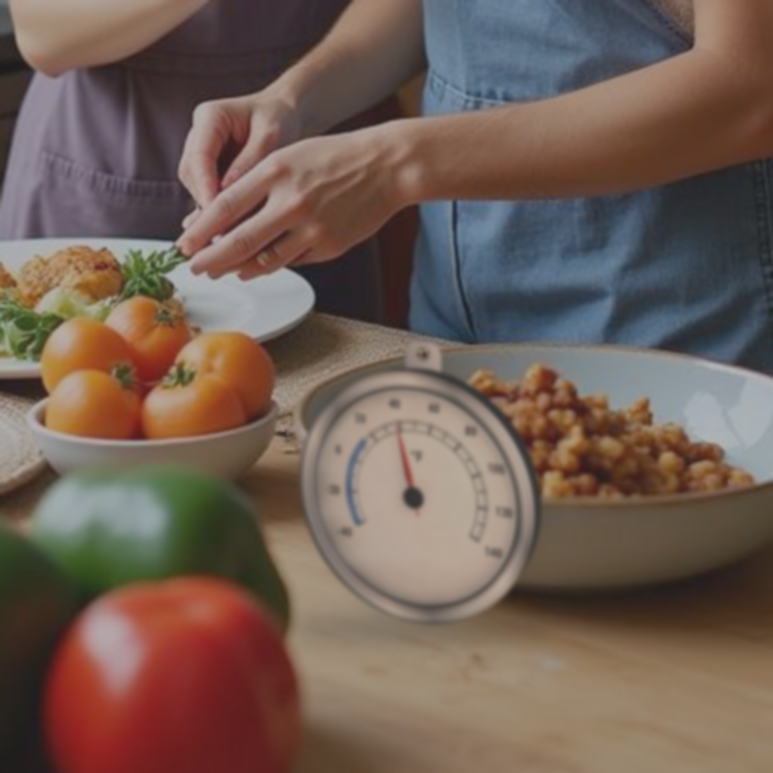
40°F
